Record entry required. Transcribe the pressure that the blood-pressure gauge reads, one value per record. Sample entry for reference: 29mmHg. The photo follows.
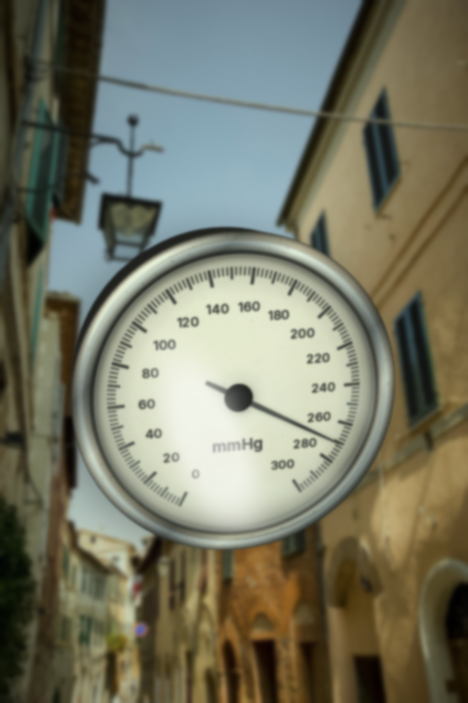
270mmHg
